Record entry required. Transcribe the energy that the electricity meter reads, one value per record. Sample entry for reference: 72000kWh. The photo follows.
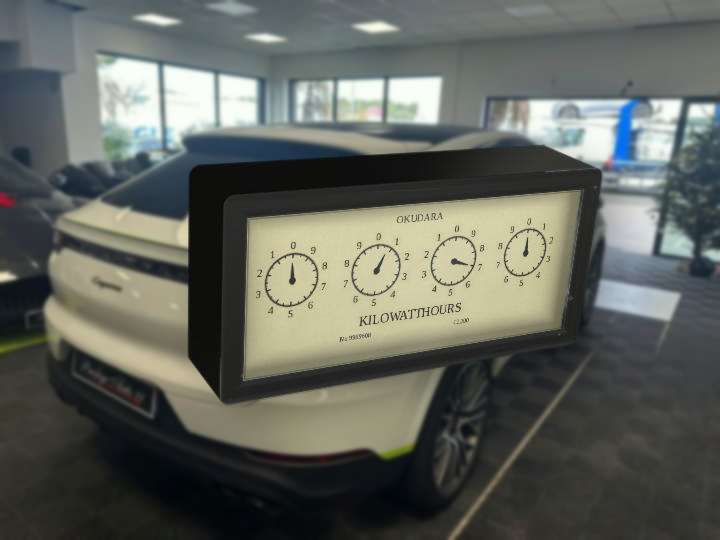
70kWh
